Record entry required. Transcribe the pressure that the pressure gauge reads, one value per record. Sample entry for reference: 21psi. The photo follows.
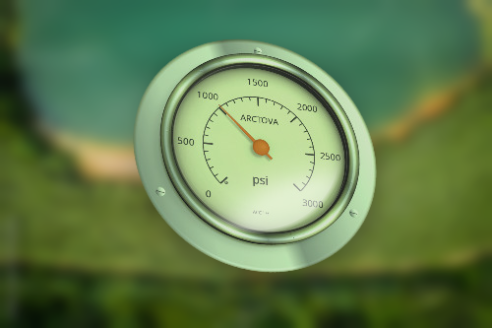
1000psi
